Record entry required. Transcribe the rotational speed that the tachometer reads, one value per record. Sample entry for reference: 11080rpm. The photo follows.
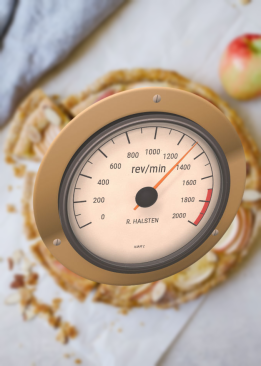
1300rpm
